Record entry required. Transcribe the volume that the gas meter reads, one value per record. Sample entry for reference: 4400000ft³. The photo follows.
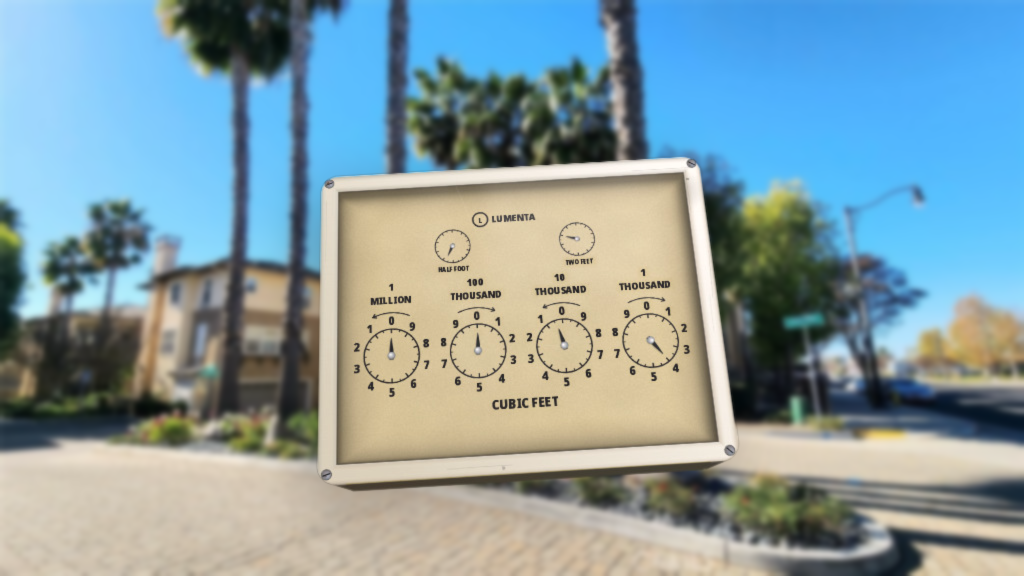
400ft³
